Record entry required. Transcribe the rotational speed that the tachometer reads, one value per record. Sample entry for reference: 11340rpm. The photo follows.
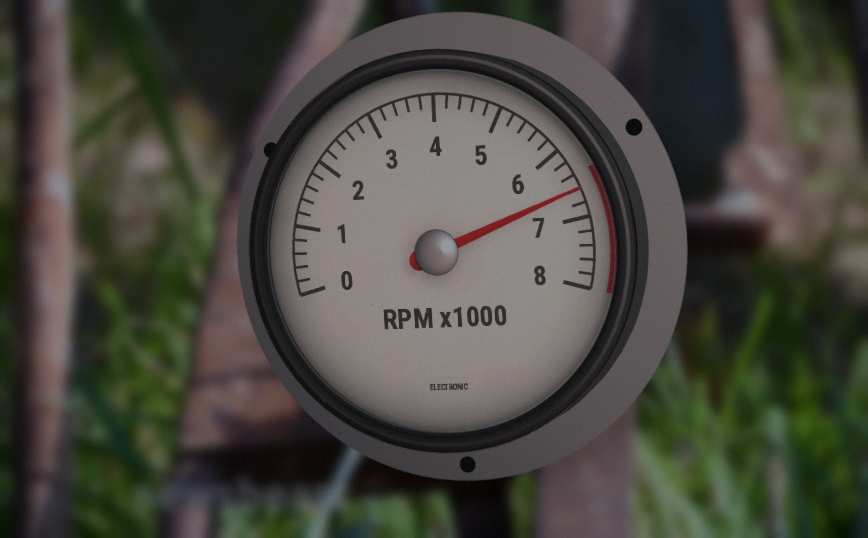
6600rpm
